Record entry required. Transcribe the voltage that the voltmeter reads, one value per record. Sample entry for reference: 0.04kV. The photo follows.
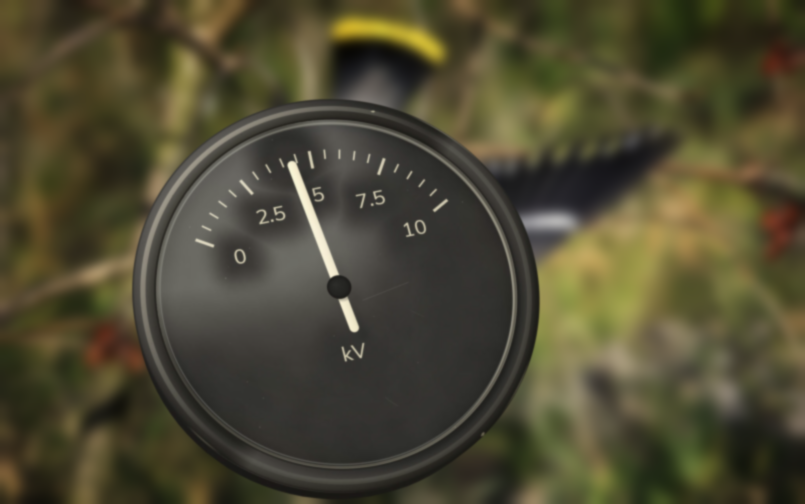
4.25kV
